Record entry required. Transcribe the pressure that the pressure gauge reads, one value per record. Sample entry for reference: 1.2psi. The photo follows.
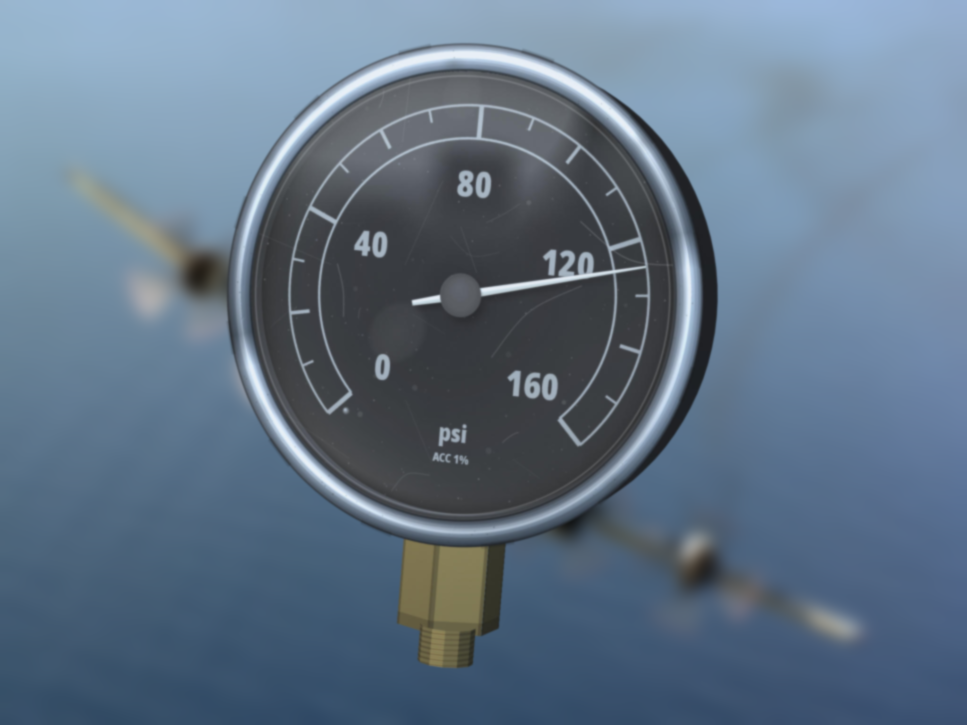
125psi
